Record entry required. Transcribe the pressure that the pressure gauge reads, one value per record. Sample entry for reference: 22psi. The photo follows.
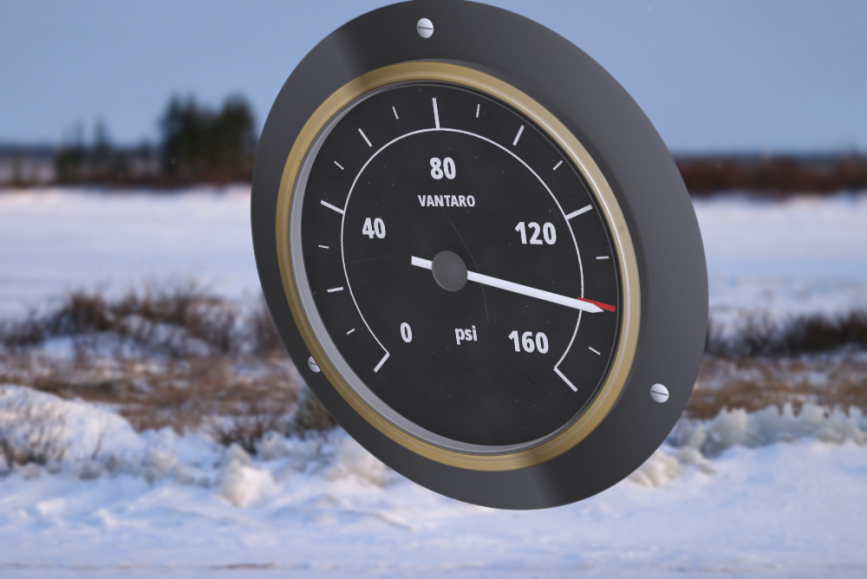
140psi
